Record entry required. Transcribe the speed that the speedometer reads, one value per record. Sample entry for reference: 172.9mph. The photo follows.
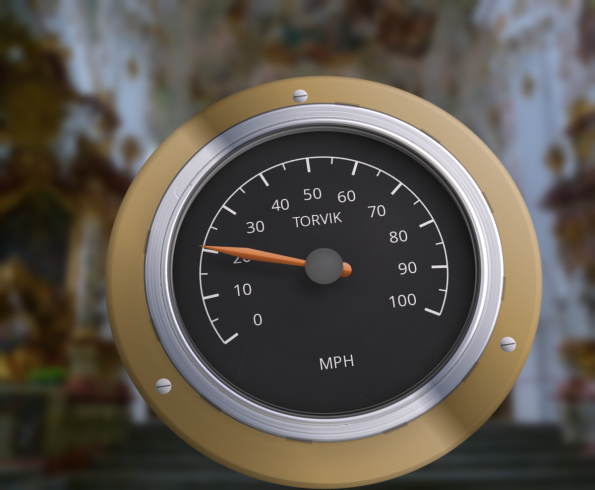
20mph
